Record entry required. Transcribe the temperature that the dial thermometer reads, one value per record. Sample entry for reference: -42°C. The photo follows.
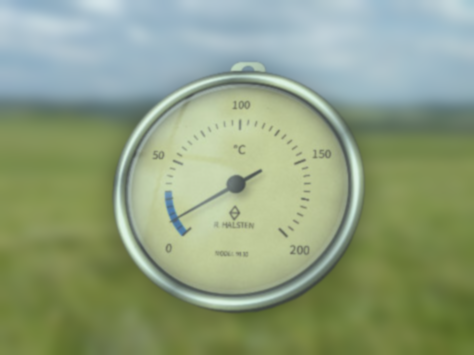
10°C
